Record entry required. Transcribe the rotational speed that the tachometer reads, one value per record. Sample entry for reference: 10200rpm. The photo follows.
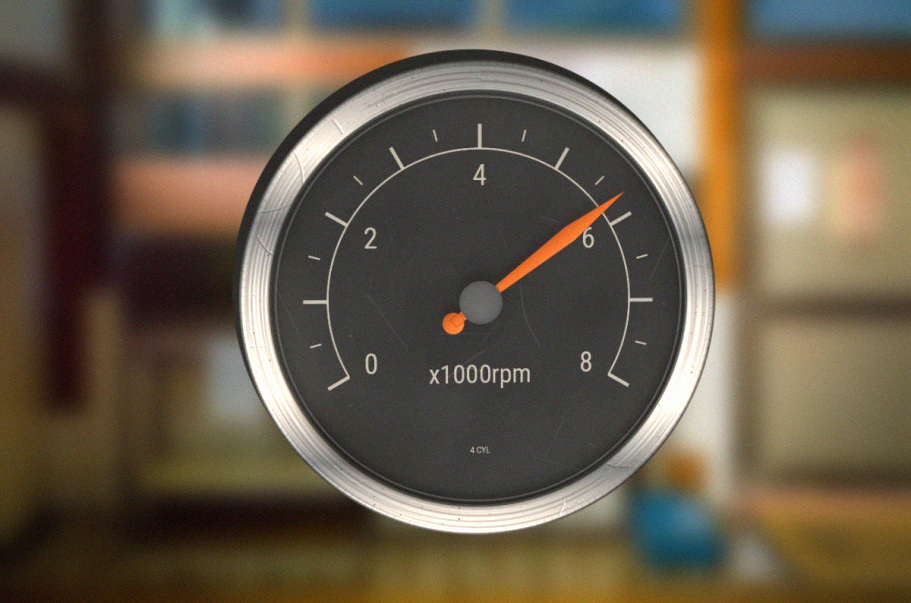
5750rpm
